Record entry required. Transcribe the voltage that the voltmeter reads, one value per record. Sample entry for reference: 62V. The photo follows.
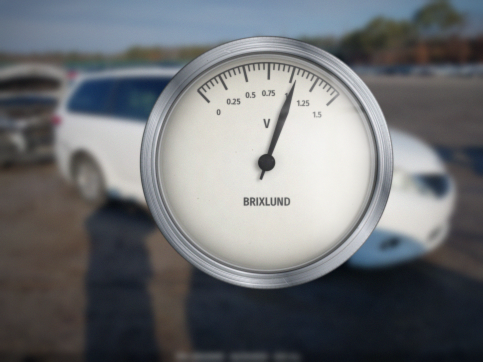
1.05V
